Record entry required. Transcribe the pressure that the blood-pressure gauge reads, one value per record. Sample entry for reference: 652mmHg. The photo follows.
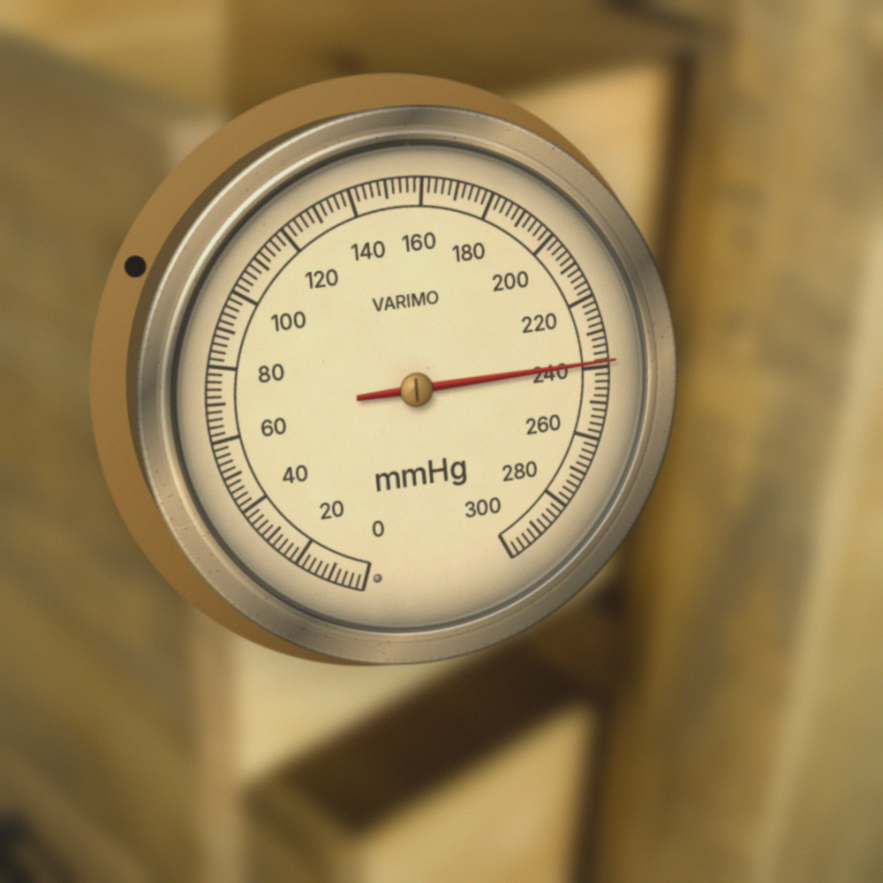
238mmHg
